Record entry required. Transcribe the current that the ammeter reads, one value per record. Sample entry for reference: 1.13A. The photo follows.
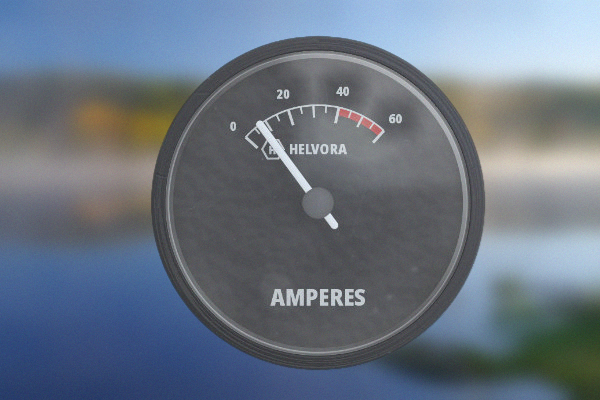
7.5A
